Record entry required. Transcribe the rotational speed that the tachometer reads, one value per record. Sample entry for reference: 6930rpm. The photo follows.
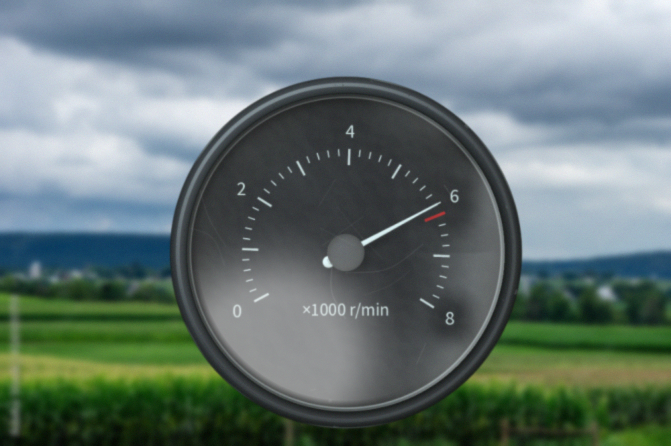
6000rpm
